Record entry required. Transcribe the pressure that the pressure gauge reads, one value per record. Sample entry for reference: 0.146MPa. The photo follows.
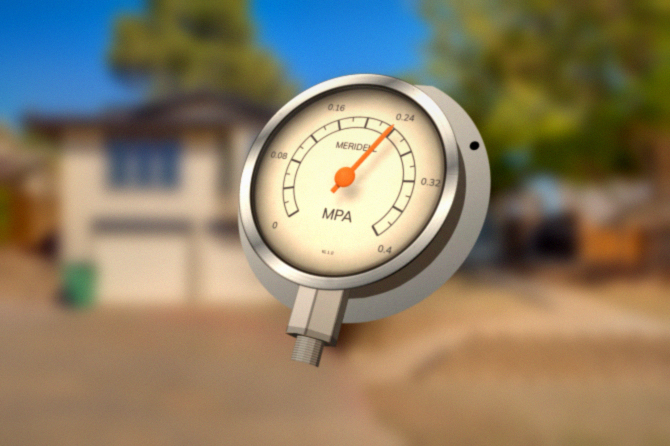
0.24MPa
